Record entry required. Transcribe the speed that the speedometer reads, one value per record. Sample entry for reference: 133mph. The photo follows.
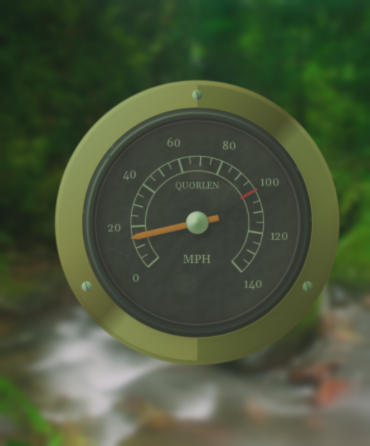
15mph
